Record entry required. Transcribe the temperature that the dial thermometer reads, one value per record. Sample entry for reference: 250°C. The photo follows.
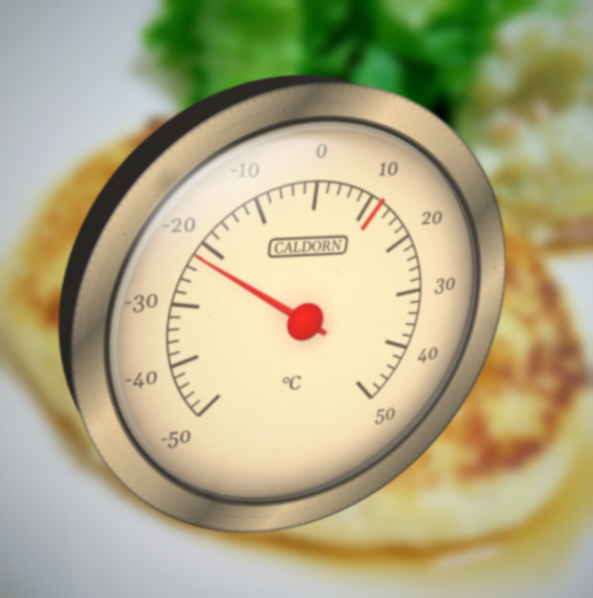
-22°C
